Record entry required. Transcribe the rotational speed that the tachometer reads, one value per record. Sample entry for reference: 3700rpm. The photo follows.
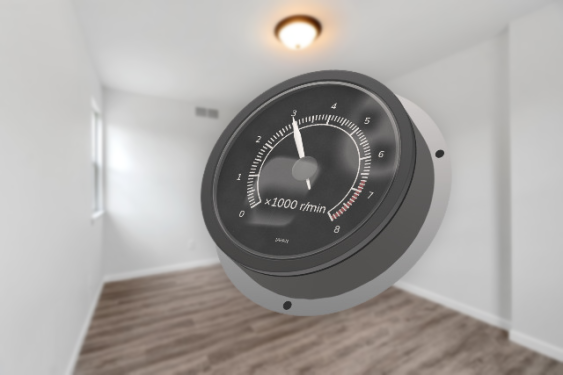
3000rpm
